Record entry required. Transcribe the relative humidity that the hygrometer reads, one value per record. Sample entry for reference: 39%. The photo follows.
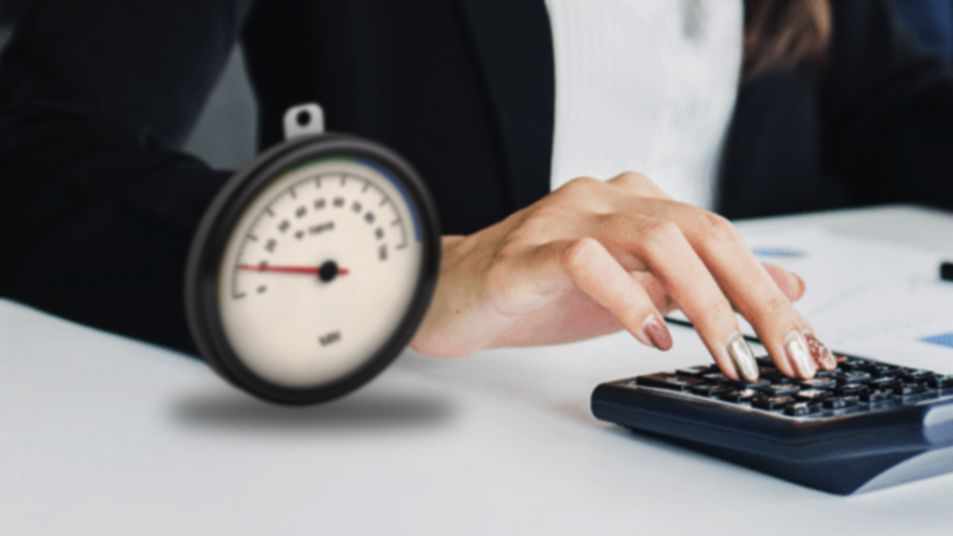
10%
